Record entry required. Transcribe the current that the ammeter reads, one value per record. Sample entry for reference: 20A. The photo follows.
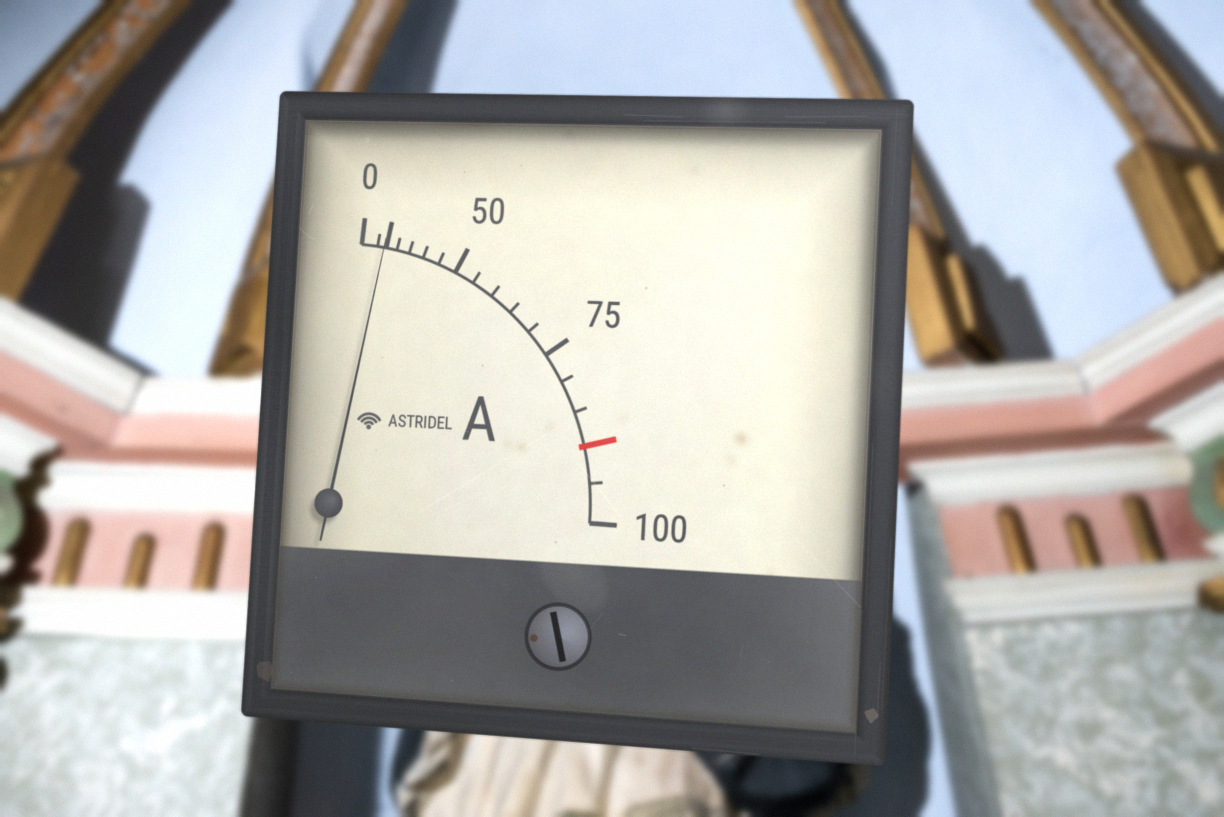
25A
